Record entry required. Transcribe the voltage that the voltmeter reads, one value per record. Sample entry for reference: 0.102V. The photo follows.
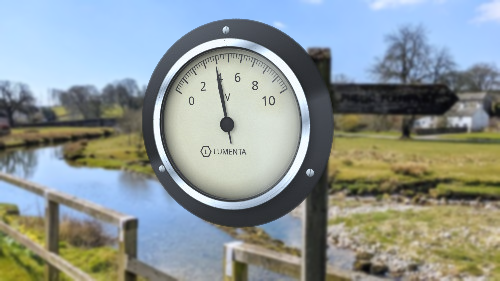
4V
